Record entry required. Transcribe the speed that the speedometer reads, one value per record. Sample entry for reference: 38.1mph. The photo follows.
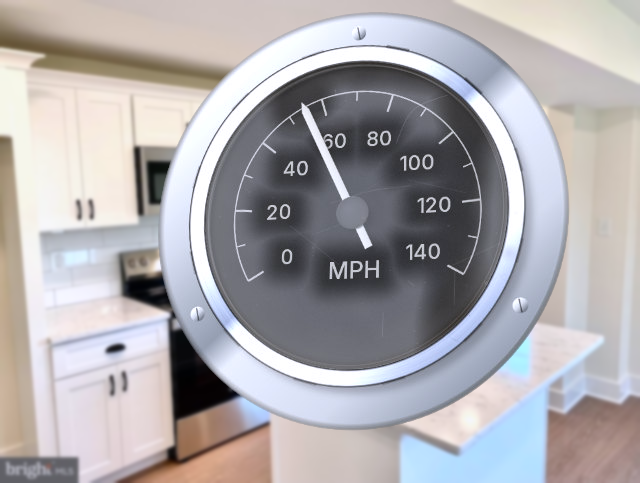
55mph
